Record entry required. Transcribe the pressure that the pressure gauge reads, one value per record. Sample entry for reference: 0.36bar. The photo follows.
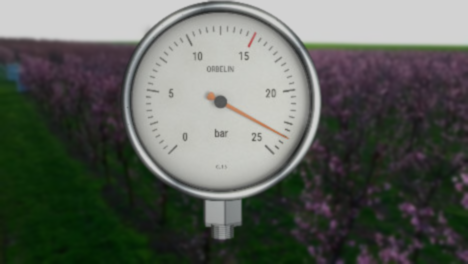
23.5bar
